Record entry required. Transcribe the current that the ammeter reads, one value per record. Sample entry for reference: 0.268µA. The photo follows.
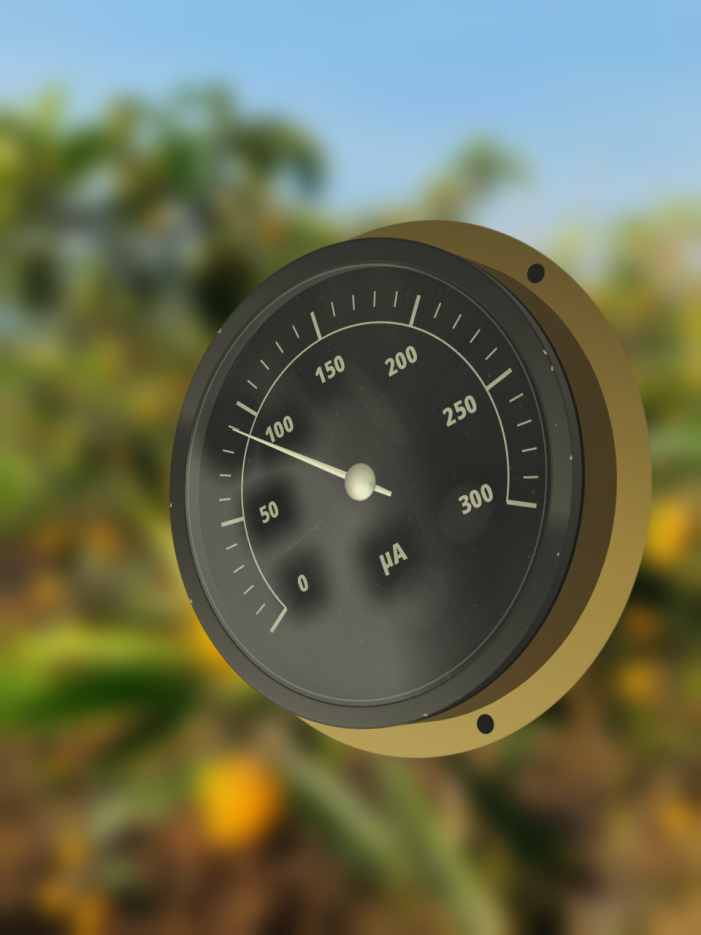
90µA
